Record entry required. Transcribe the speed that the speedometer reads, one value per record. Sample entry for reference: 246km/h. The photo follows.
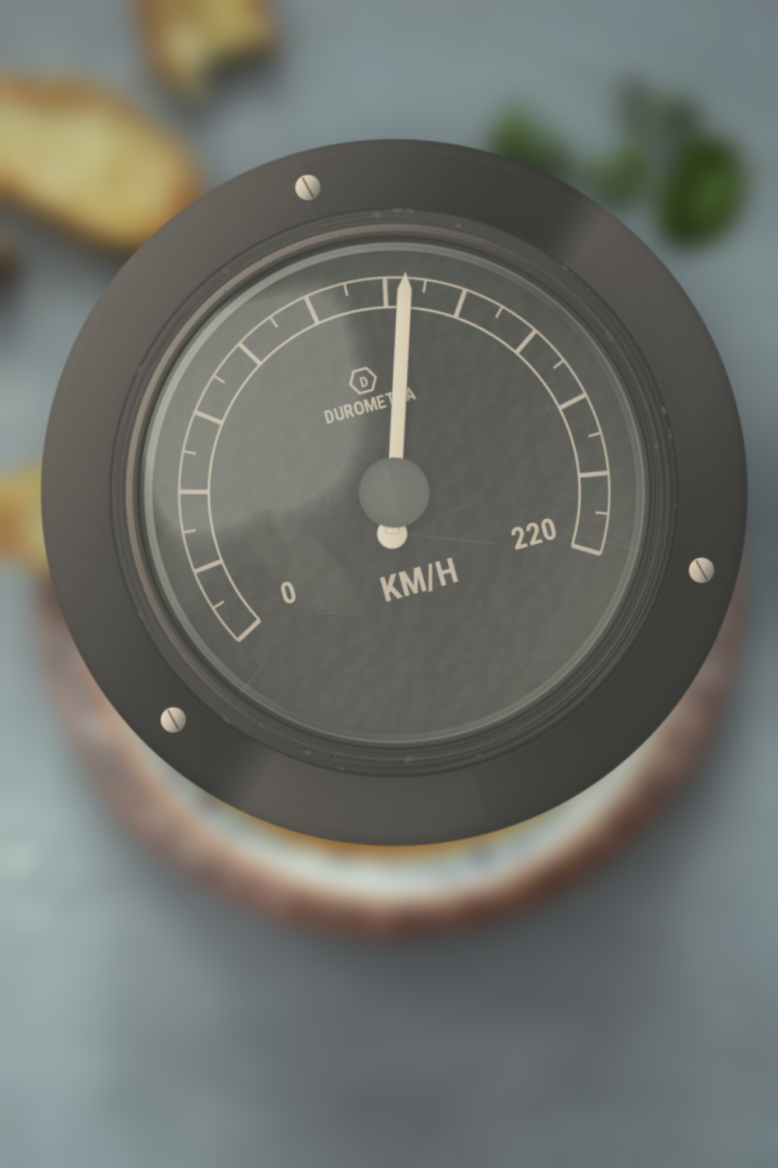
125km/h
